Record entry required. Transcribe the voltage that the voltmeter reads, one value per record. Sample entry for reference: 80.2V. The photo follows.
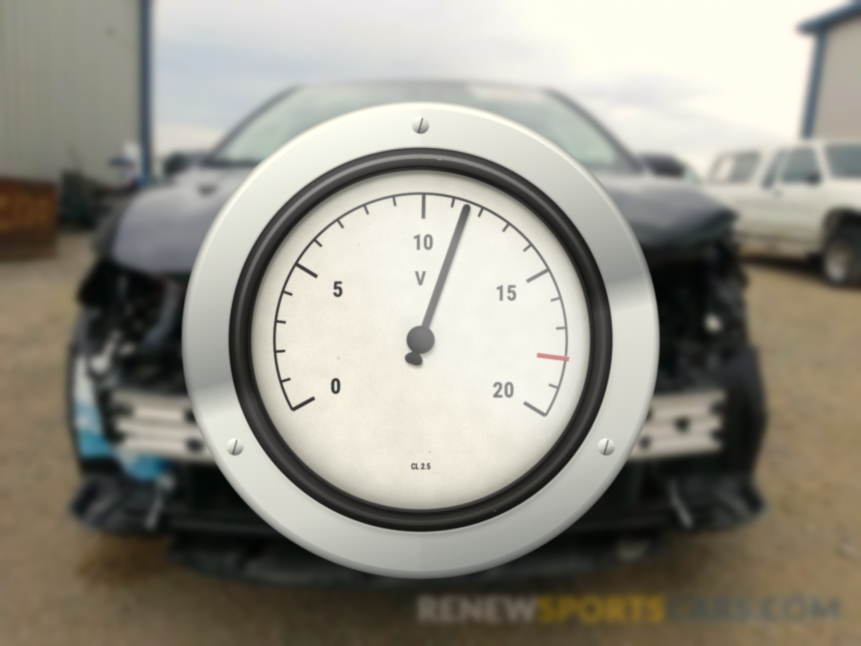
11.5V
